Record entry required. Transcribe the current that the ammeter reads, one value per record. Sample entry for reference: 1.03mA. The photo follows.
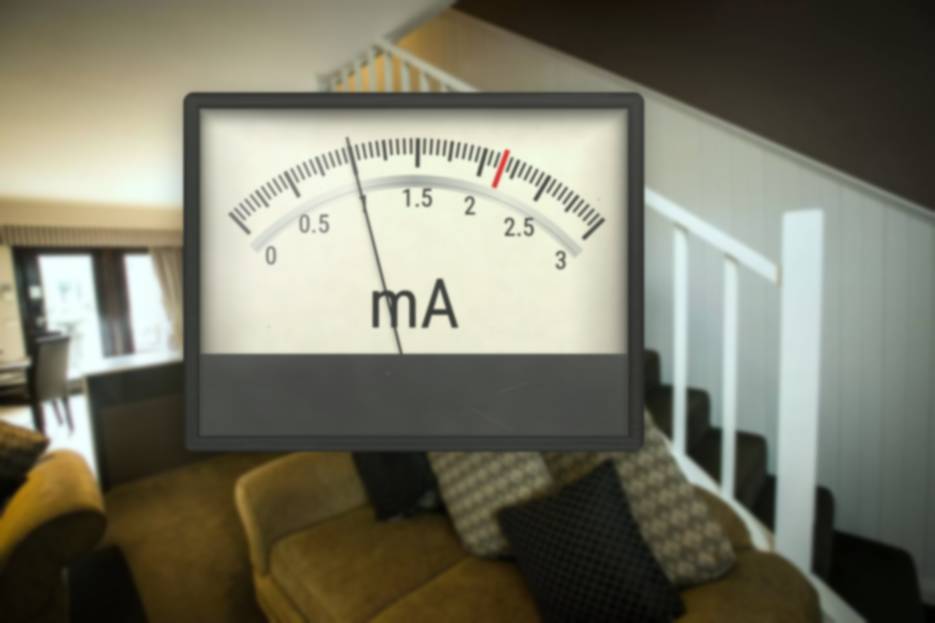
1mA
